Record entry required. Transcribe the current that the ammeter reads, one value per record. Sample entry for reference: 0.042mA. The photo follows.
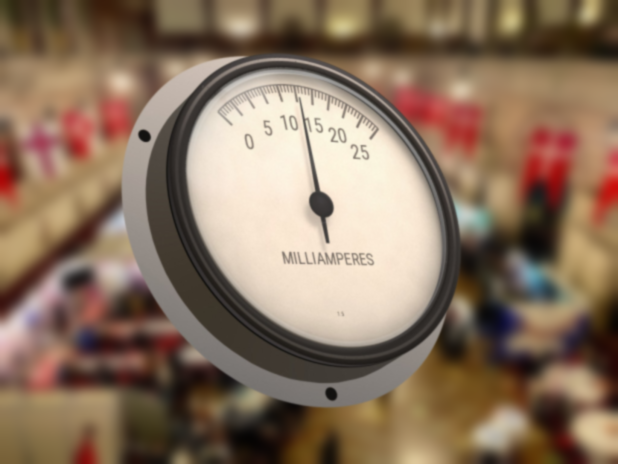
12.5mA
